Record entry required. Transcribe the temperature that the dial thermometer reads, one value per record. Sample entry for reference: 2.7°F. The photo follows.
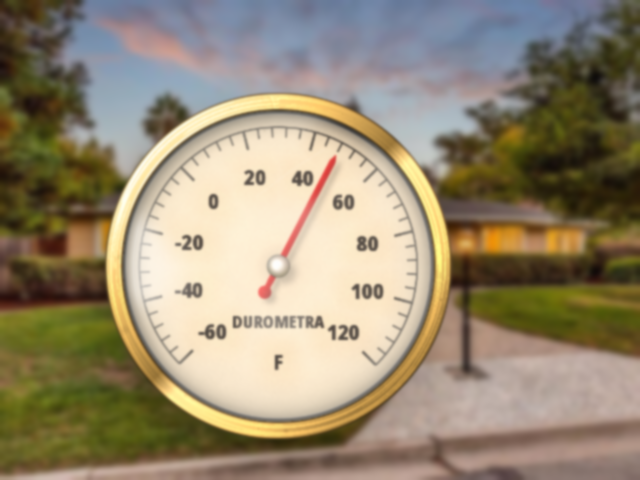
48°F
